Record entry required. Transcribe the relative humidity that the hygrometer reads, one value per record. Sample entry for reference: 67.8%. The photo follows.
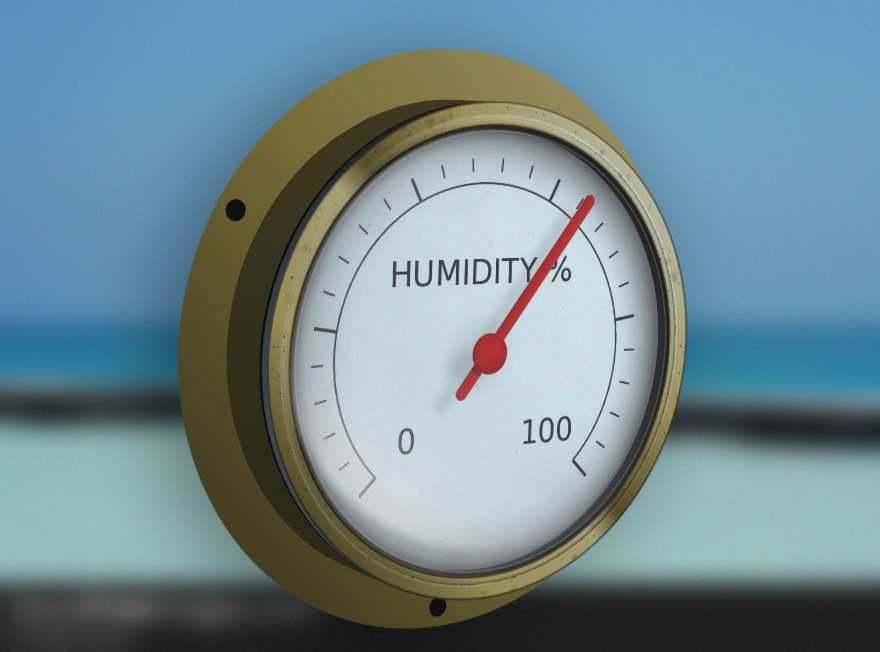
64%
